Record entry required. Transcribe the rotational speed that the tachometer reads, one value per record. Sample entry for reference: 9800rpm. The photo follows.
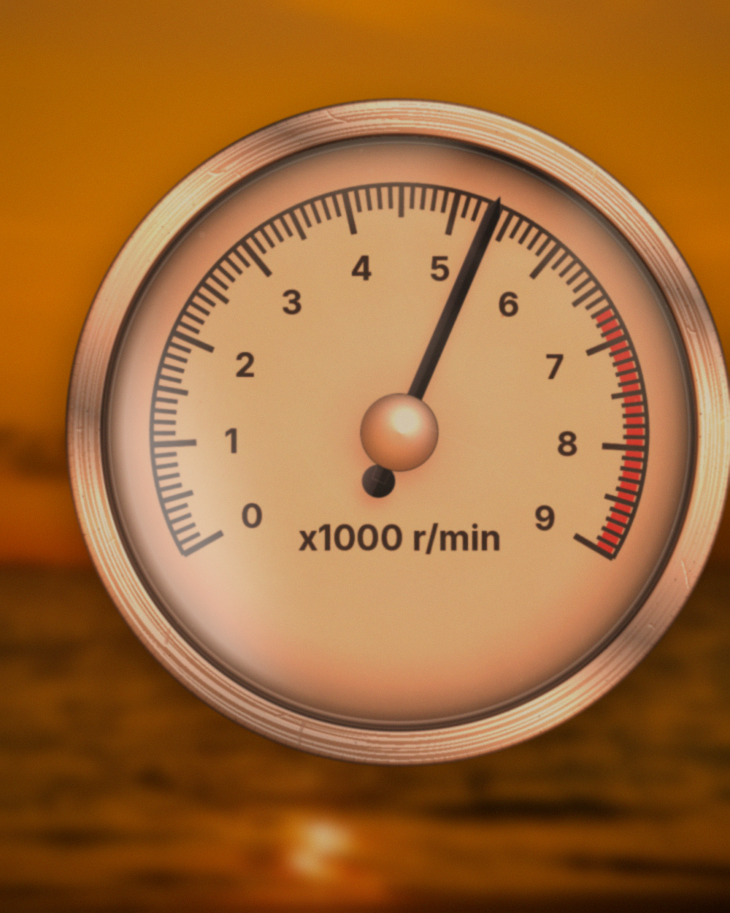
5350rpm
